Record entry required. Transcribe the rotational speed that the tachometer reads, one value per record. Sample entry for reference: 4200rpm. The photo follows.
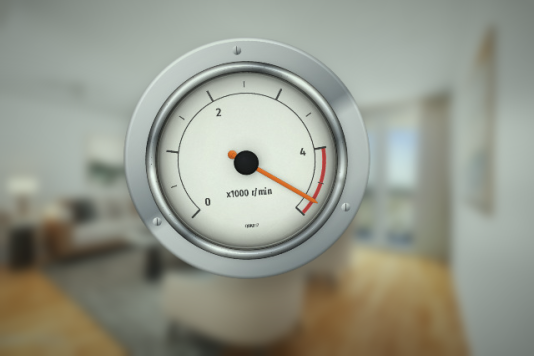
4750rpm
